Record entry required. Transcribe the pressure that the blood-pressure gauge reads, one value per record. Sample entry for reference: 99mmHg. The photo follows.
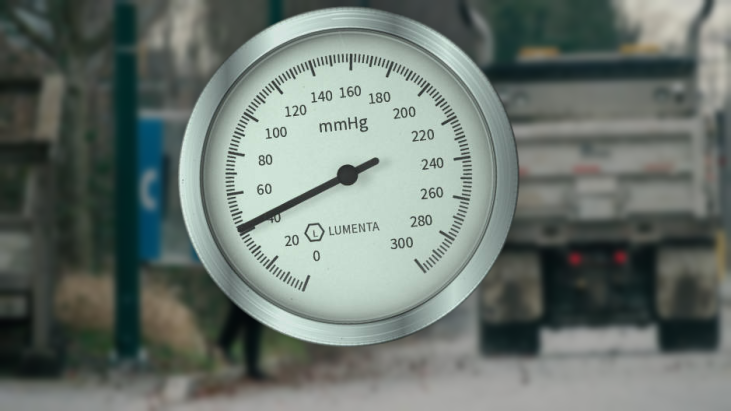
42mmHg
